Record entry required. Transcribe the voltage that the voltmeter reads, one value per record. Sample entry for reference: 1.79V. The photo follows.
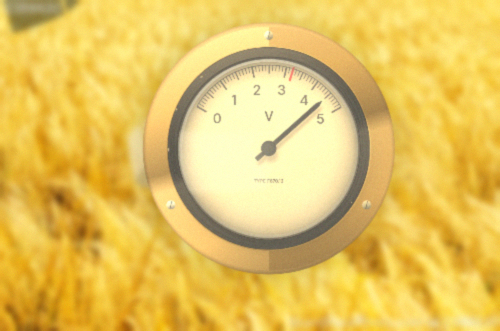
4.5V
